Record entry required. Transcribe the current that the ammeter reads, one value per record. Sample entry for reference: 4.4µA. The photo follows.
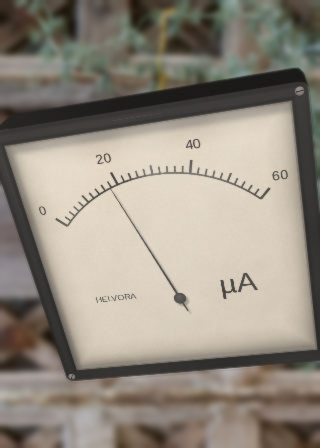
18µA
